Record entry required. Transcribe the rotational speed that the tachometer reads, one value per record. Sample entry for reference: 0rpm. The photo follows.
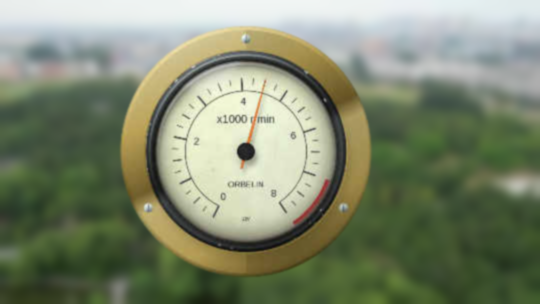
4500rpm
